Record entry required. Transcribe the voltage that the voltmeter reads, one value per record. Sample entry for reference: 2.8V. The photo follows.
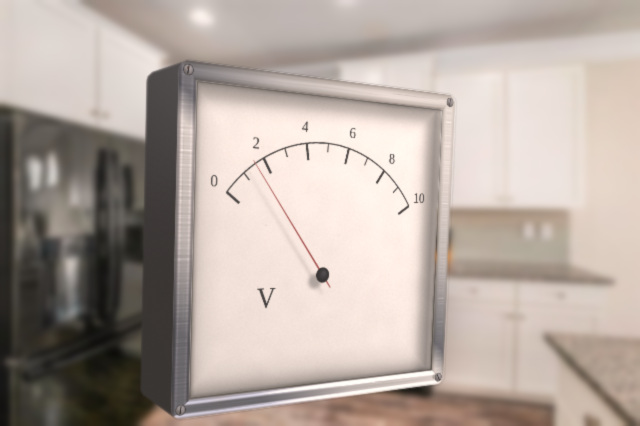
1.5V
